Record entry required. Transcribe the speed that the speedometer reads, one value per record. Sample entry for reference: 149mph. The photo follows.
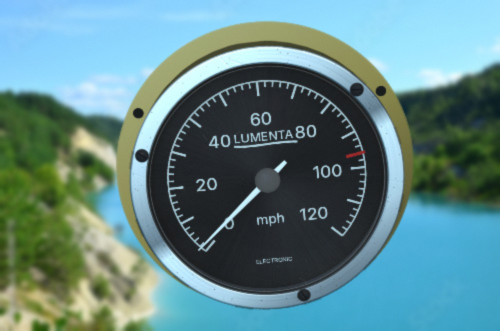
2mph
